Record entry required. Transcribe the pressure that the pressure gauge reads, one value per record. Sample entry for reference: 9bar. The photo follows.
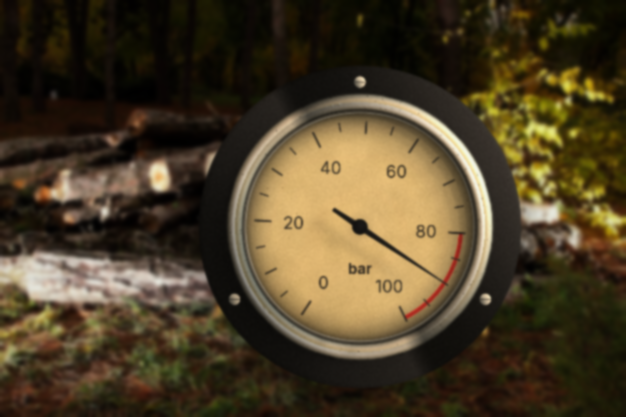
90bar
